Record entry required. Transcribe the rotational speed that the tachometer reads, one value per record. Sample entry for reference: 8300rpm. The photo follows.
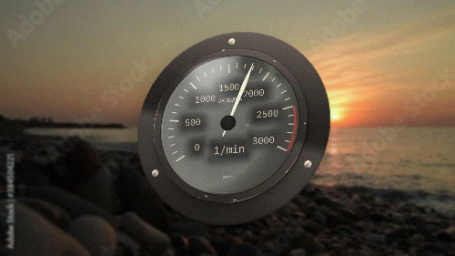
1800rpm
